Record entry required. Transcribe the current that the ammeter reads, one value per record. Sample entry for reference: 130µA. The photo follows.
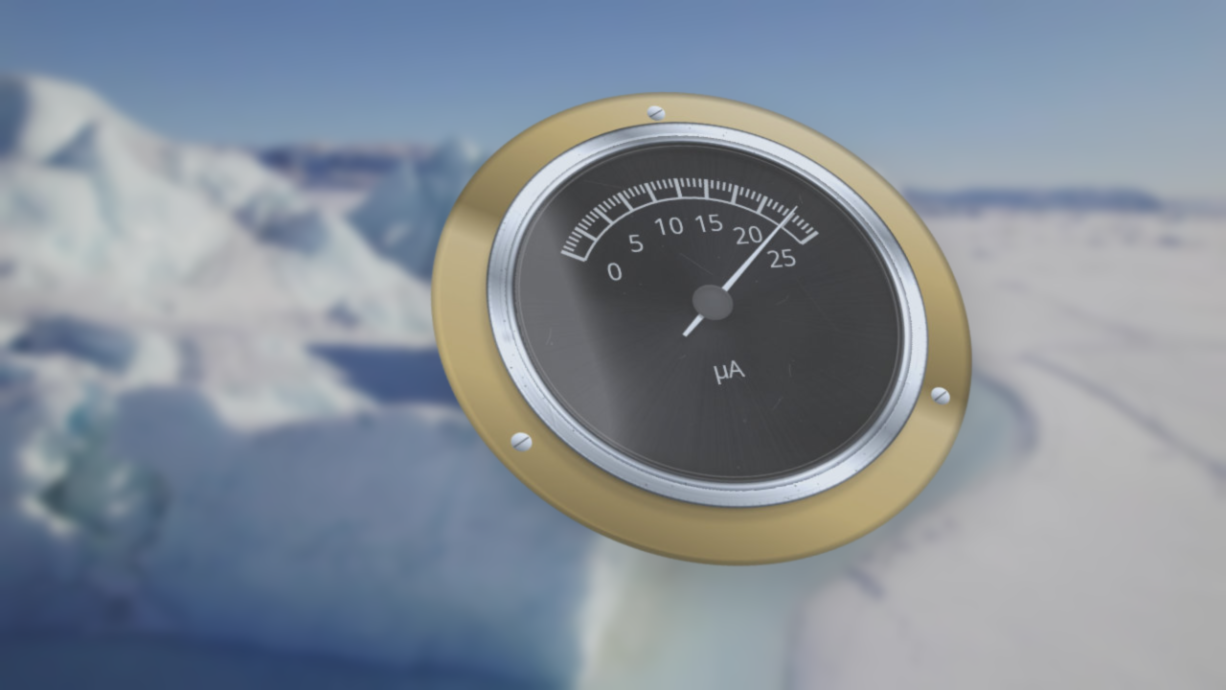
22.5µA
